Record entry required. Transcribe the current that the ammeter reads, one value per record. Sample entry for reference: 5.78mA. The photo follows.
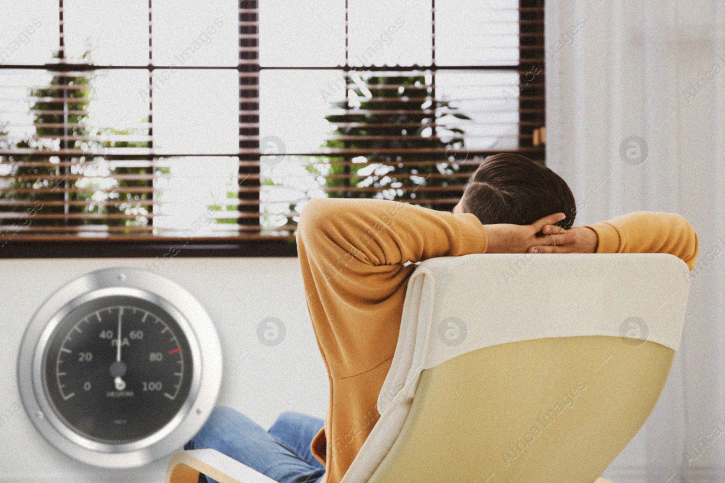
50mA
